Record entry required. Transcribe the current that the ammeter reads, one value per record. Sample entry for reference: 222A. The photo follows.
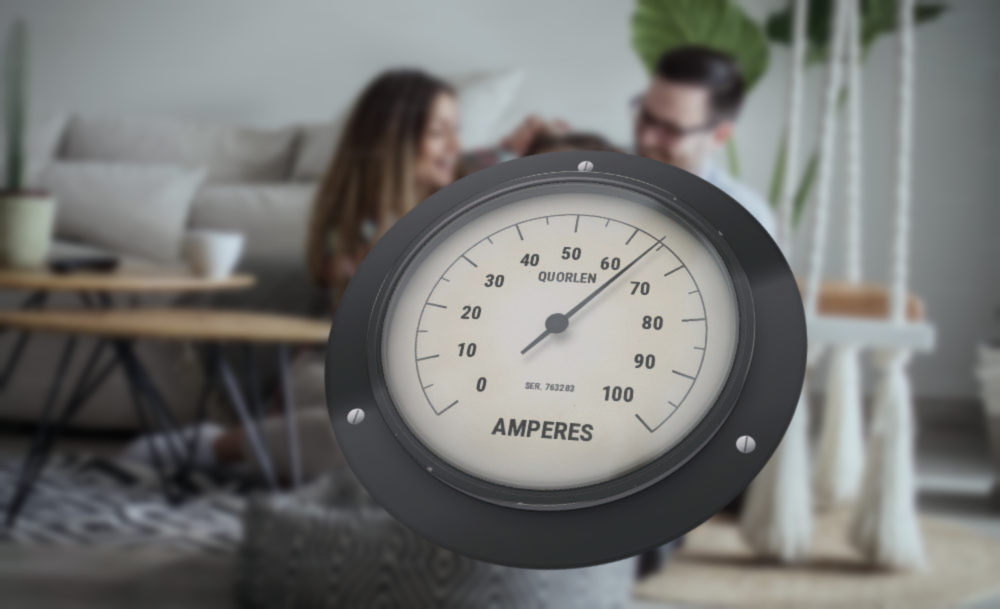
65A
